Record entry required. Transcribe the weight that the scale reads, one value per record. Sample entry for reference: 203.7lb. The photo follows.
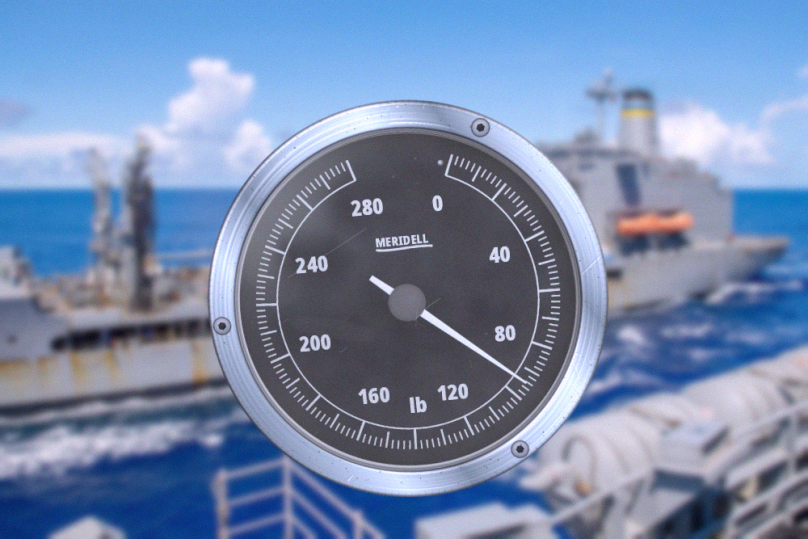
94lb
